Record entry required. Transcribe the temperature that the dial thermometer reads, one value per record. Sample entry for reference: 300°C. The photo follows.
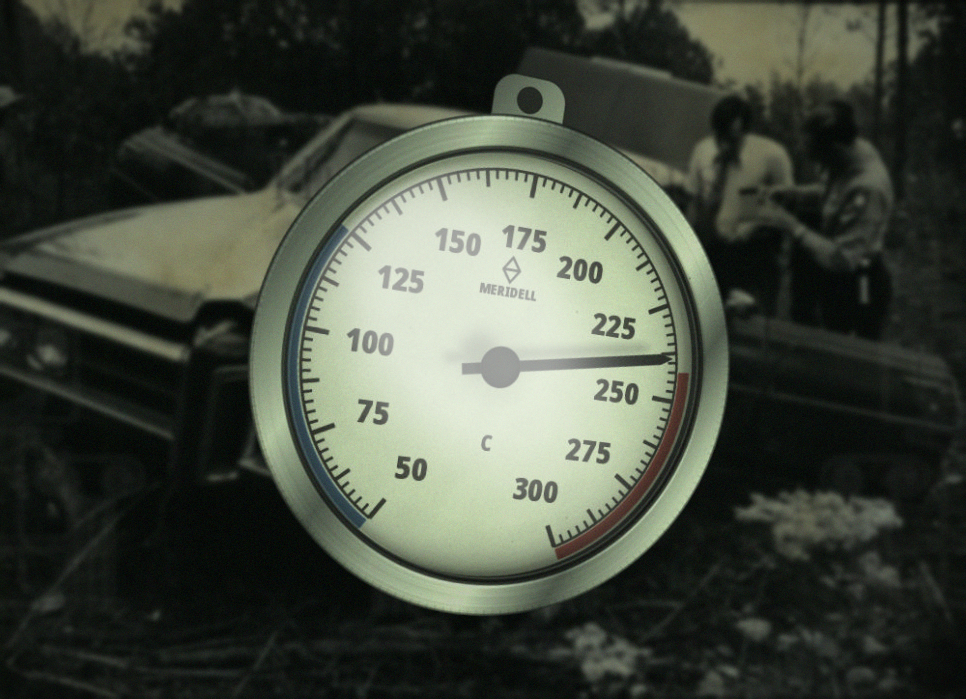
238.75°C
